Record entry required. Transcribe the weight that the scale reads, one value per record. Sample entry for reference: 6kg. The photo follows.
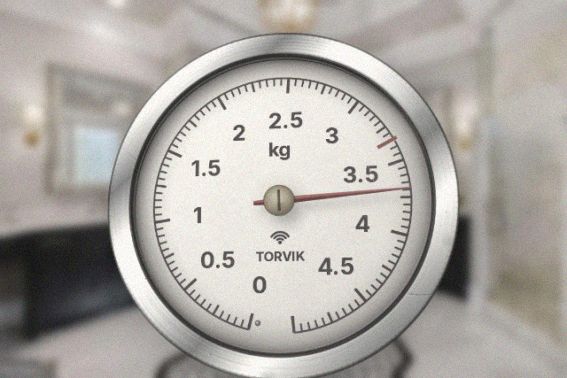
3.7kg
